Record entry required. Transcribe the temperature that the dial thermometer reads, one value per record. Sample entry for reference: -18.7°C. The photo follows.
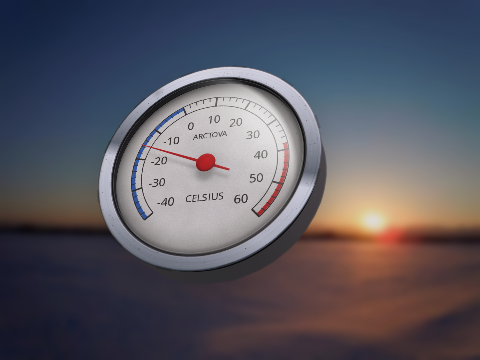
-16°C
